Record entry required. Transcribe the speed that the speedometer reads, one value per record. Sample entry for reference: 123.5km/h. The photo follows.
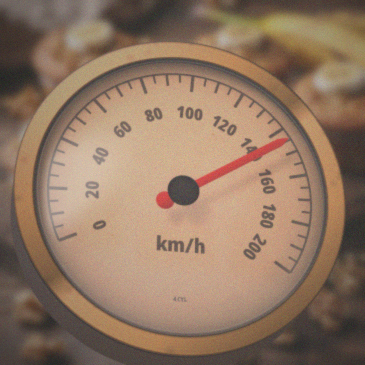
145km/h
